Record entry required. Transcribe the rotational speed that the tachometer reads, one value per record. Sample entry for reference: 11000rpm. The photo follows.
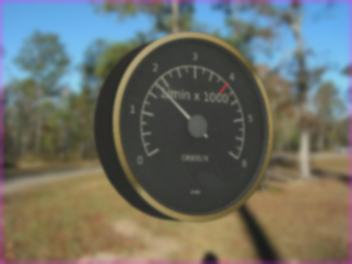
1750rpm
